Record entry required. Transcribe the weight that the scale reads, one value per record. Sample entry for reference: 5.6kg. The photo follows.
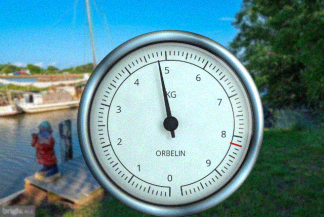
4.8kg
